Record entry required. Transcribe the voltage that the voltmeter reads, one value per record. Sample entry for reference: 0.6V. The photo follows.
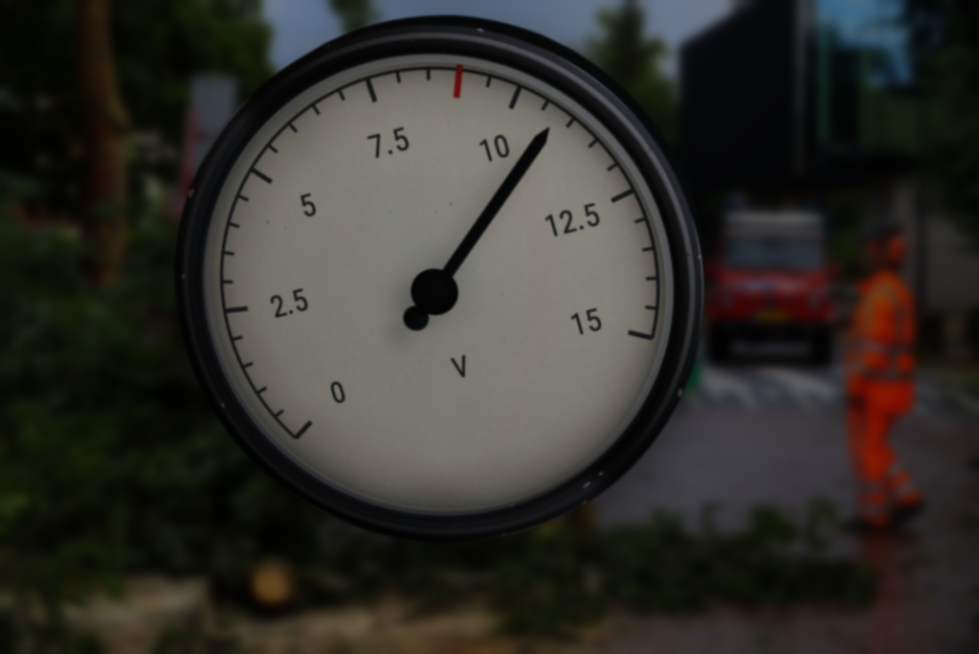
10.75V
